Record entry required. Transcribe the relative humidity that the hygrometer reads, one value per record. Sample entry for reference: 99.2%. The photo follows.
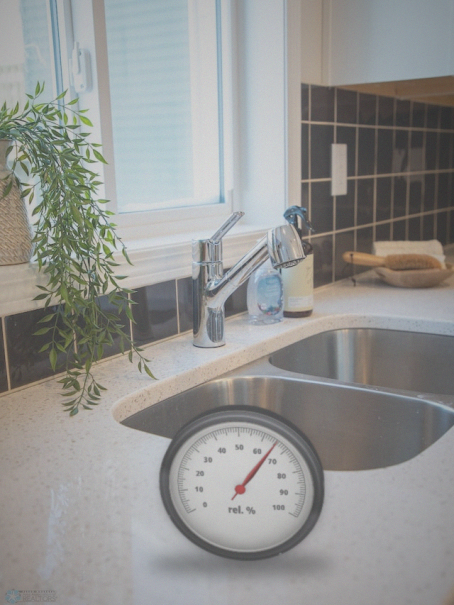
65%
